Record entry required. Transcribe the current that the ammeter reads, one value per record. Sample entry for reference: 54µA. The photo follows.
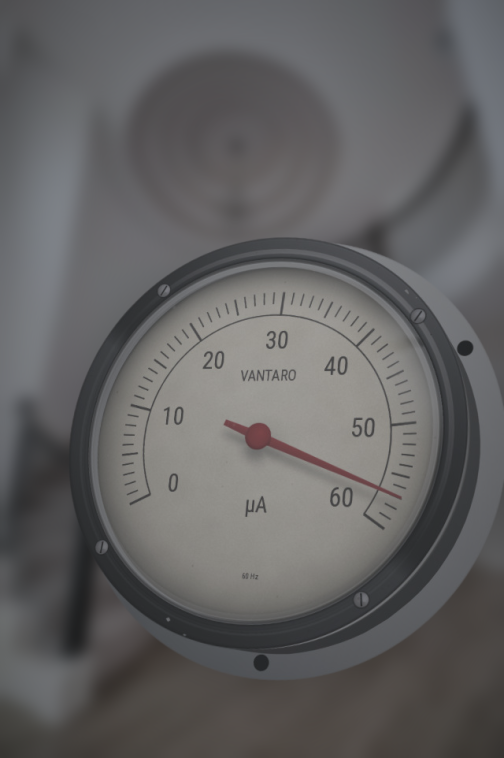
57µA
